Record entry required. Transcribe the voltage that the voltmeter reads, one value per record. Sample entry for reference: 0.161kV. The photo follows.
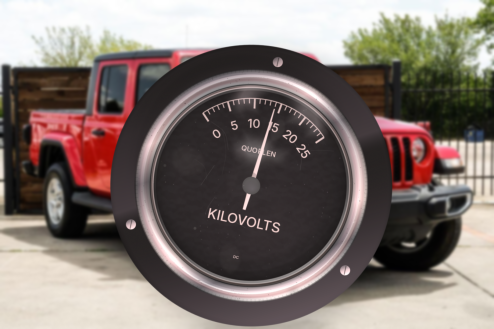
14kV
